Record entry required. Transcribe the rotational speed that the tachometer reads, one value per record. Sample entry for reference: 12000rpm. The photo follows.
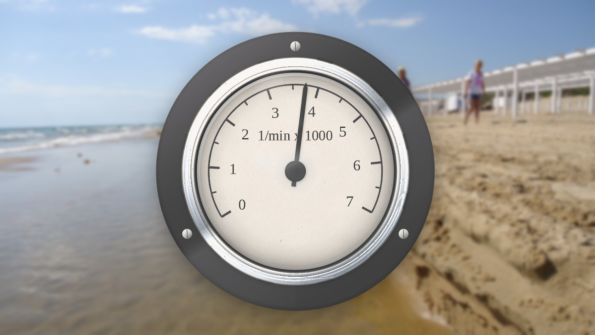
3750rpm
